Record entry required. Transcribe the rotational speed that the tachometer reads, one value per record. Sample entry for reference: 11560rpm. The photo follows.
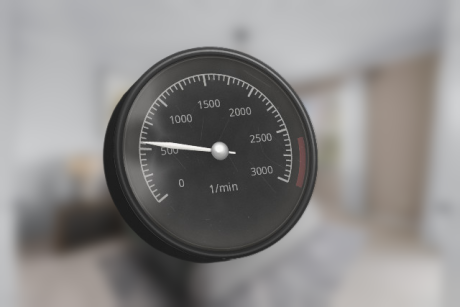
550rpm
